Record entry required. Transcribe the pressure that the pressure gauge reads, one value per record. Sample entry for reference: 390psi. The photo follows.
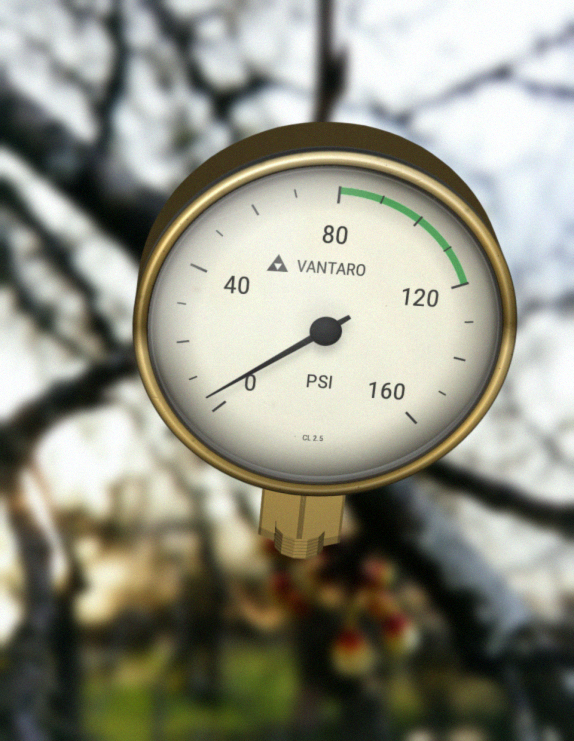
5psi
